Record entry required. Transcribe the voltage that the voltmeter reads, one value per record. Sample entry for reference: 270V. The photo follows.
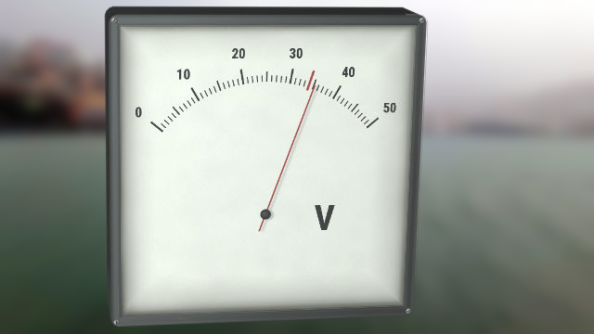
35V
